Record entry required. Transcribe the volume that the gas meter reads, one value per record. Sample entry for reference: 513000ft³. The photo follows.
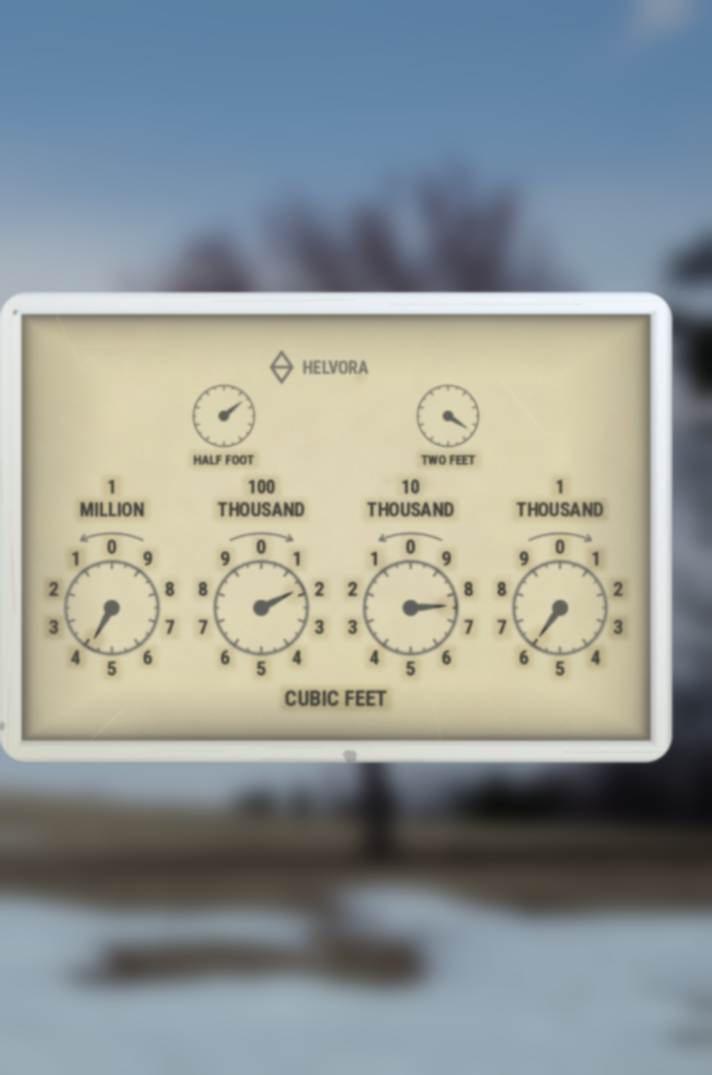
417600ft³
